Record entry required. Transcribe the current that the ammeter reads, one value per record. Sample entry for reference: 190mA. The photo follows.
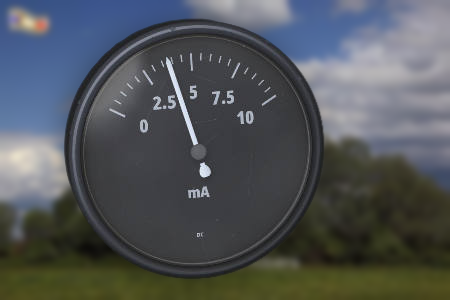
3.75mA
